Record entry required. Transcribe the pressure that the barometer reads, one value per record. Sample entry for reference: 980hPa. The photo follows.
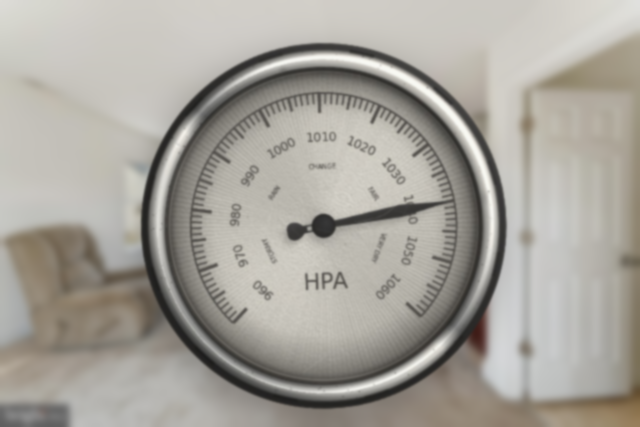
1040hPa
